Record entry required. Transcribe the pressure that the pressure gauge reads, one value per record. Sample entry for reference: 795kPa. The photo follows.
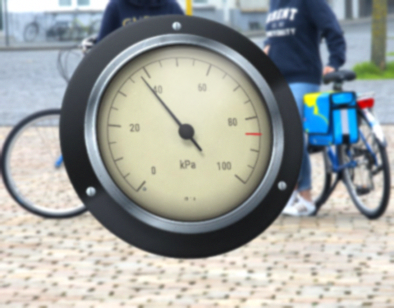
37.5kPa
